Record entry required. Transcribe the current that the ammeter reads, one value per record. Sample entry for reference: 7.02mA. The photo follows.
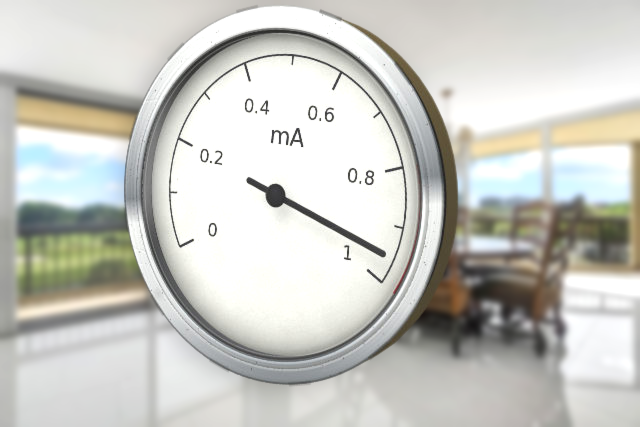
0.95mA
